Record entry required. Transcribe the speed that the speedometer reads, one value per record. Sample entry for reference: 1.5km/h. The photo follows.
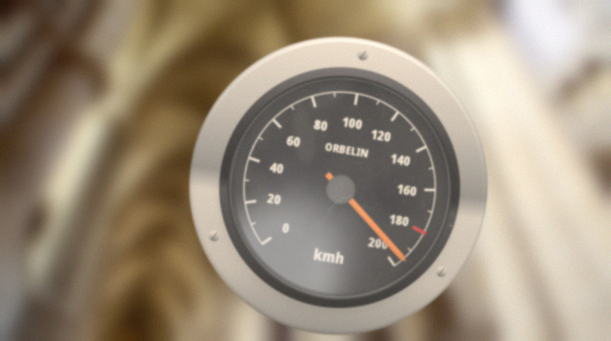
195km/h
